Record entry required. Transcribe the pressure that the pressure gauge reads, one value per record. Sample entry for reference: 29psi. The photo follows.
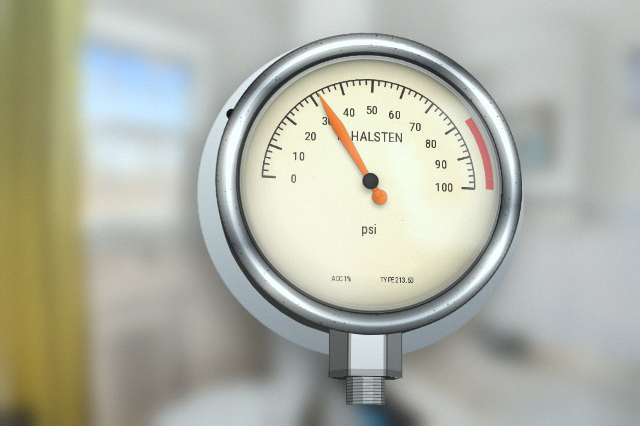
32psi
